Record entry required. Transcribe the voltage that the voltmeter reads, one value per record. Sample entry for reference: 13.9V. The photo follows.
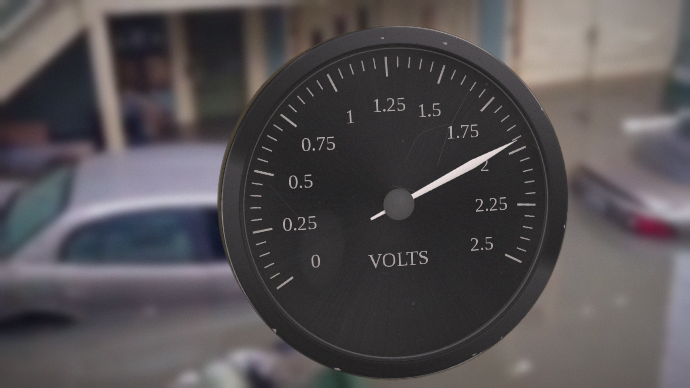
1.95V
